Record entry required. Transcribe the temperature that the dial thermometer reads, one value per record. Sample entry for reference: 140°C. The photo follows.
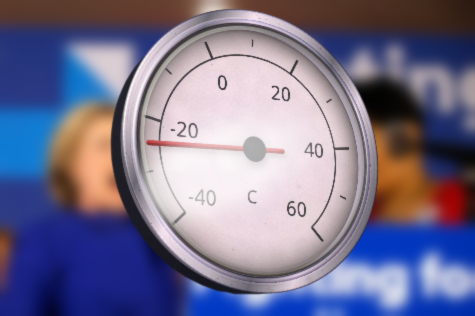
-25°C
